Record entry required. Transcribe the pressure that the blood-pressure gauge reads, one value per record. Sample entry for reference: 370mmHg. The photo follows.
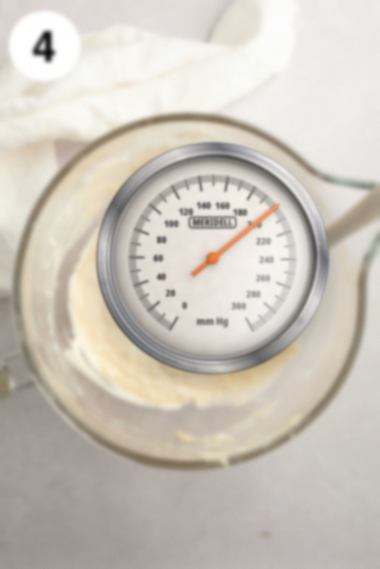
200mmHg
